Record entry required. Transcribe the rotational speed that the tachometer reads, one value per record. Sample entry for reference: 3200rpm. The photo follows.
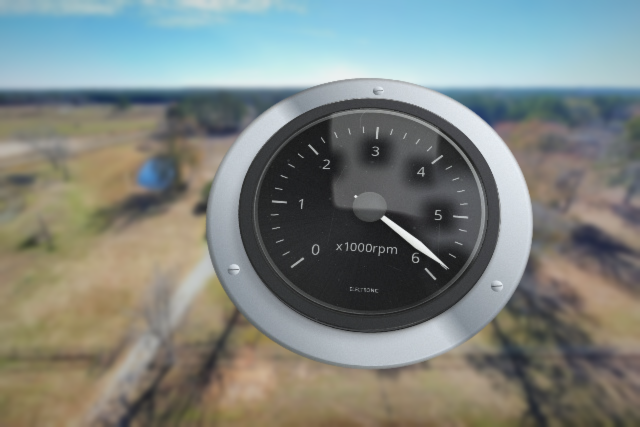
5800rpm
